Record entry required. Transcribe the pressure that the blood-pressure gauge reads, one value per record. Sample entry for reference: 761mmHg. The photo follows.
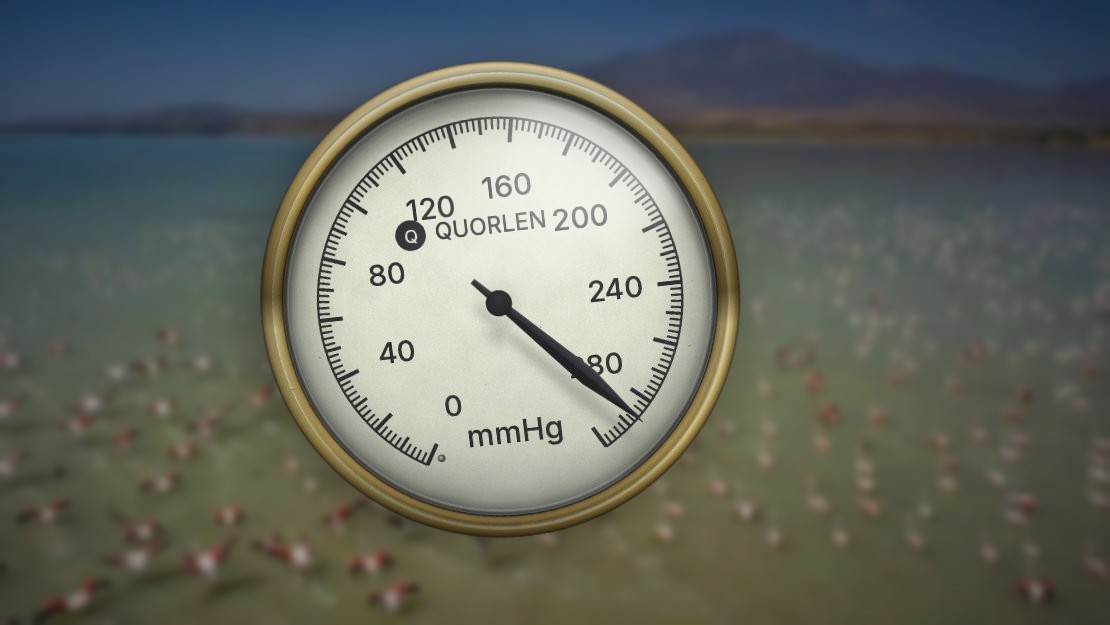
286mmHg
